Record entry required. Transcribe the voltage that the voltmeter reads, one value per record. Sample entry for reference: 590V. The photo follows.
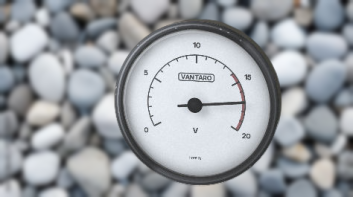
17V
